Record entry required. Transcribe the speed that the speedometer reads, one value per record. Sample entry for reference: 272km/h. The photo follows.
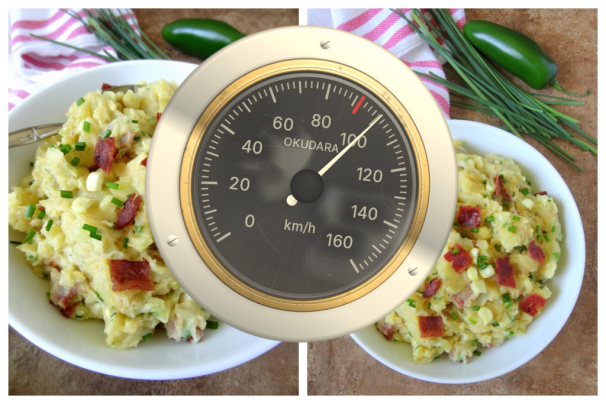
100km/h
